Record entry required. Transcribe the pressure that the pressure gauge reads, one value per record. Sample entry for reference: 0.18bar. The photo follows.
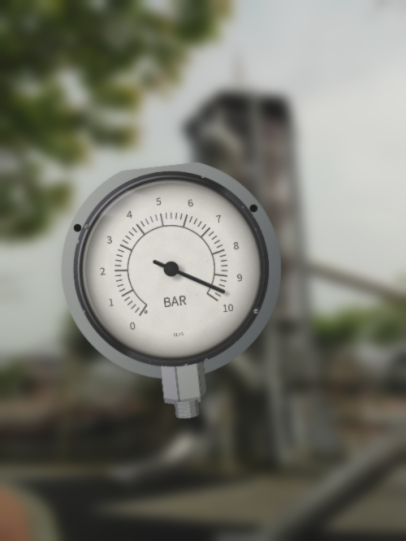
9.6bar
